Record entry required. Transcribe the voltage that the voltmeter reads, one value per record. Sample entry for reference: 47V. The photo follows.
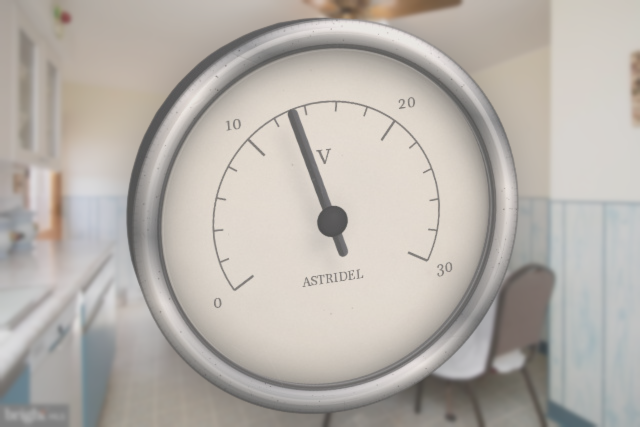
13V
